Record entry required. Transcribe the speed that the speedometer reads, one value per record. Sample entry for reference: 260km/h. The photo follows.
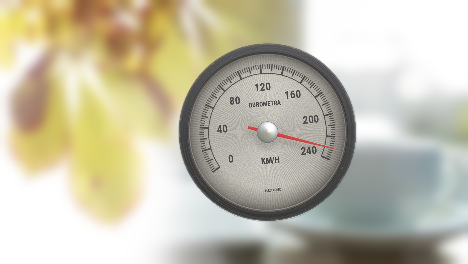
230km/h
